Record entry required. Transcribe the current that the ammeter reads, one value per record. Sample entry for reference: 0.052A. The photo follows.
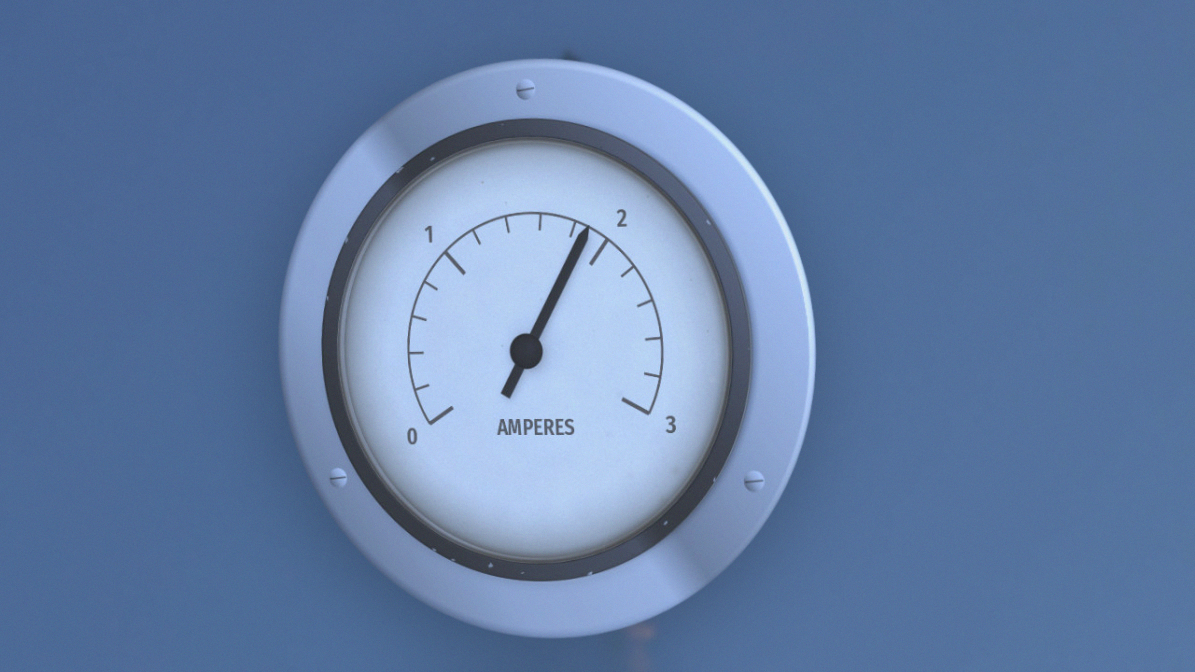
1.9A
